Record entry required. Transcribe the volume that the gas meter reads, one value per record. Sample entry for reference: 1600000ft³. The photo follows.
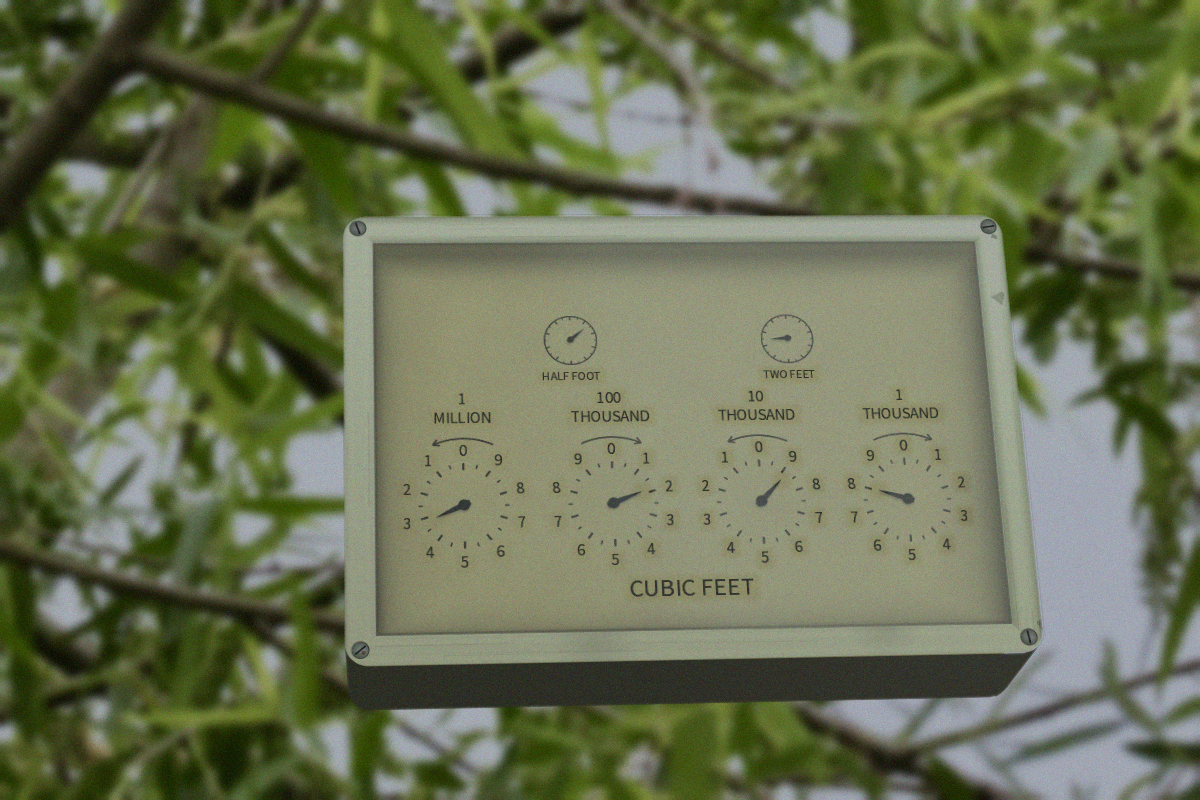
318800ft³
